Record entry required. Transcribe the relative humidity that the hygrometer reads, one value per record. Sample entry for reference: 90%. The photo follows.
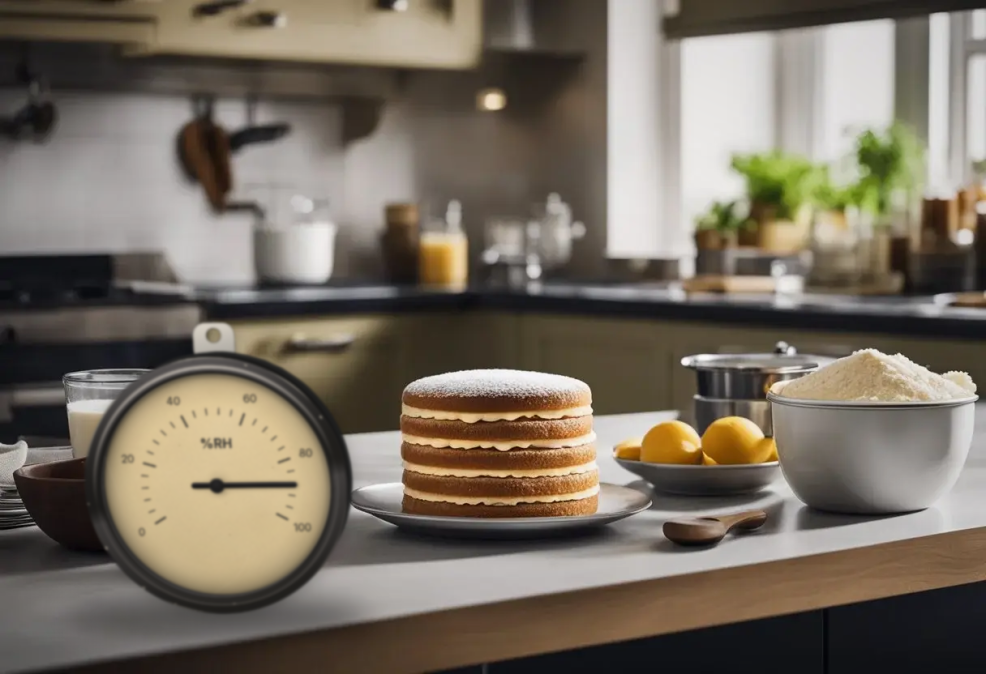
88%
